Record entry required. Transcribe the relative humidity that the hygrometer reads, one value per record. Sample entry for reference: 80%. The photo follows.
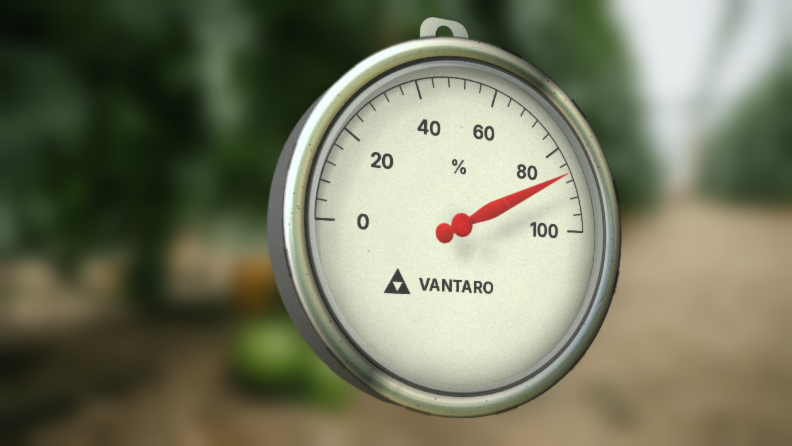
86%
